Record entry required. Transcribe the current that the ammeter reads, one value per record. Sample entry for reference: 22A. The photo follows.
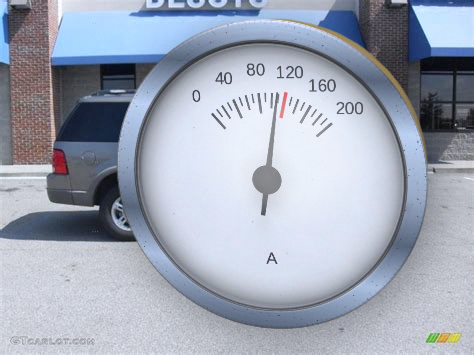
110A
